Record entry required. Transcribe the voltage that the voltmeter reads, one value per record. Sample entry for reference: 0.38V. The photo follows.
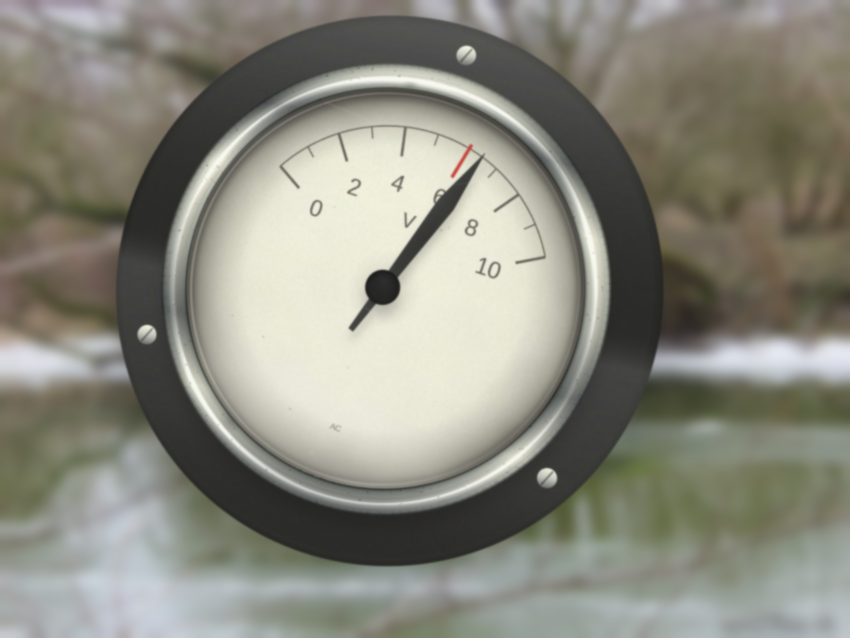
6.5V
